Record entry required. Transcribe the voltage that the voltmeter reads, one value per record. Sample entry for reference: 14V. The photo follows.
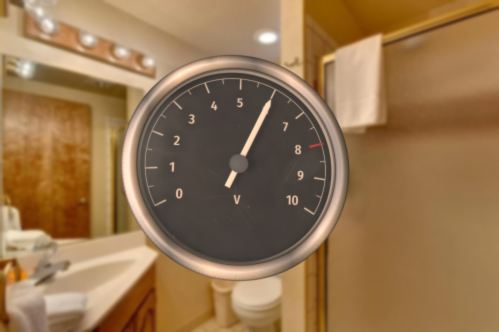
6V
